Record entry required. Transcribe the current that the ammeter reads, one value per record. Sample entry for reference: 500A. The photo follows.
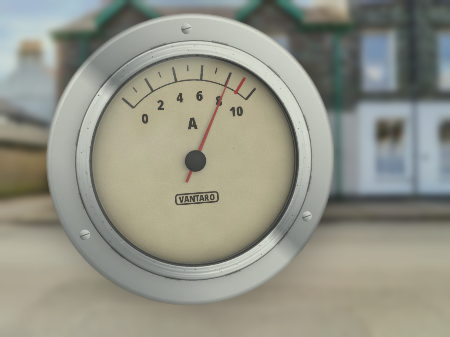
8A
